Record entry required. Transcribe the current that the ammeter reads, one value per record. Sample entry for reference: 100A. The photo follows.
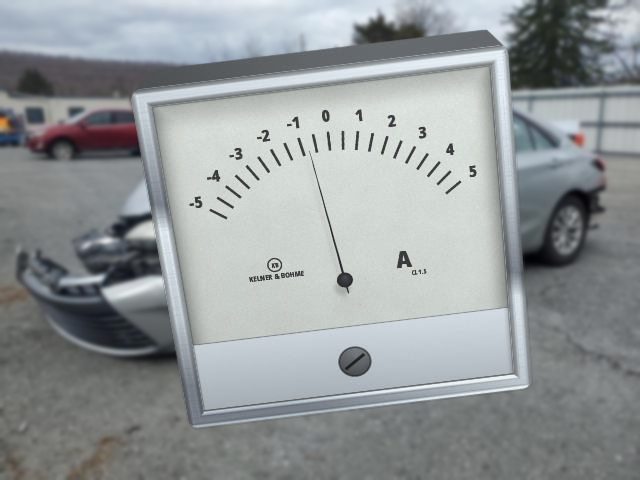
-0.75A
